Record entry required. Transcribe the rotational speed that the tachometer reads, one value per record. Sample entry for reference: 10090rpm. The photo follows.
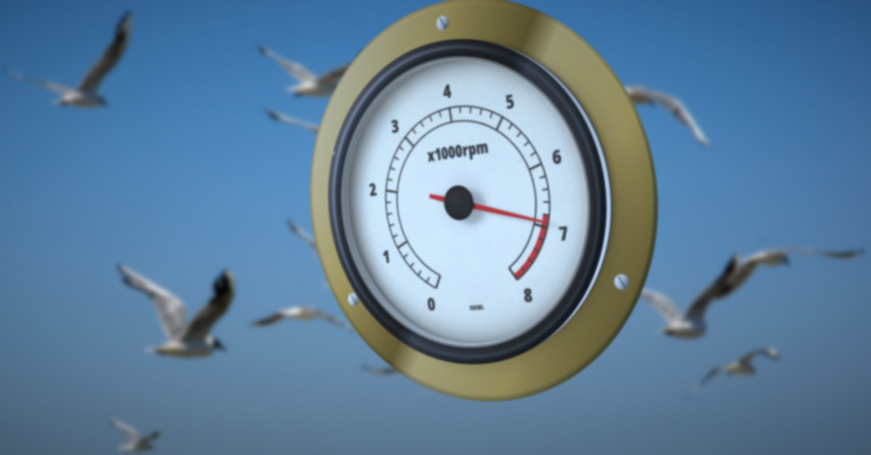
6900rpm
